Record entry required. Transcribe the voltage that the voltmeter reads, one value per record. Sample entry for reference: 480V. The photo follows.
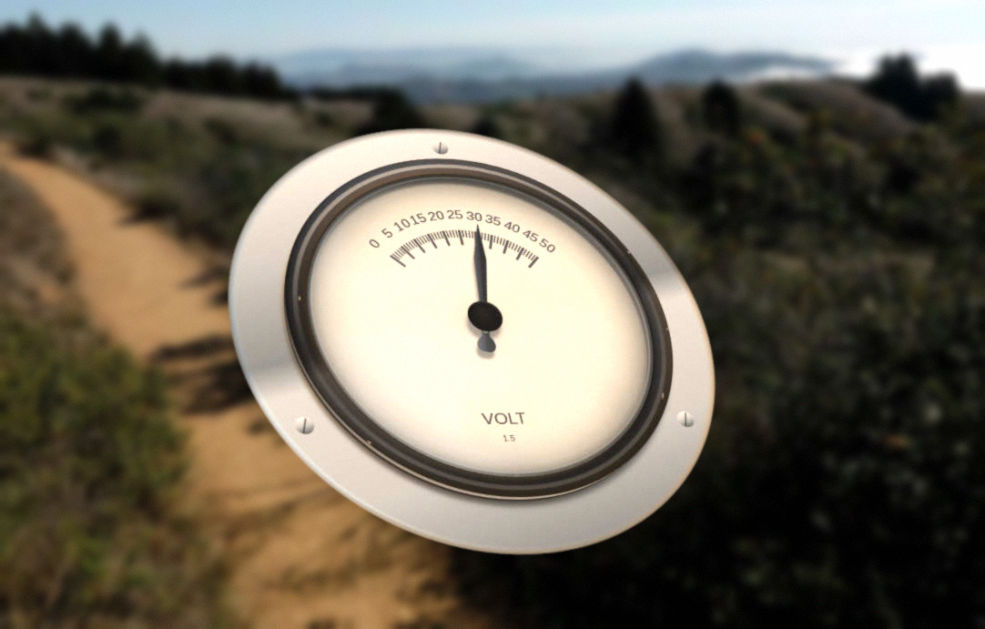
30V
